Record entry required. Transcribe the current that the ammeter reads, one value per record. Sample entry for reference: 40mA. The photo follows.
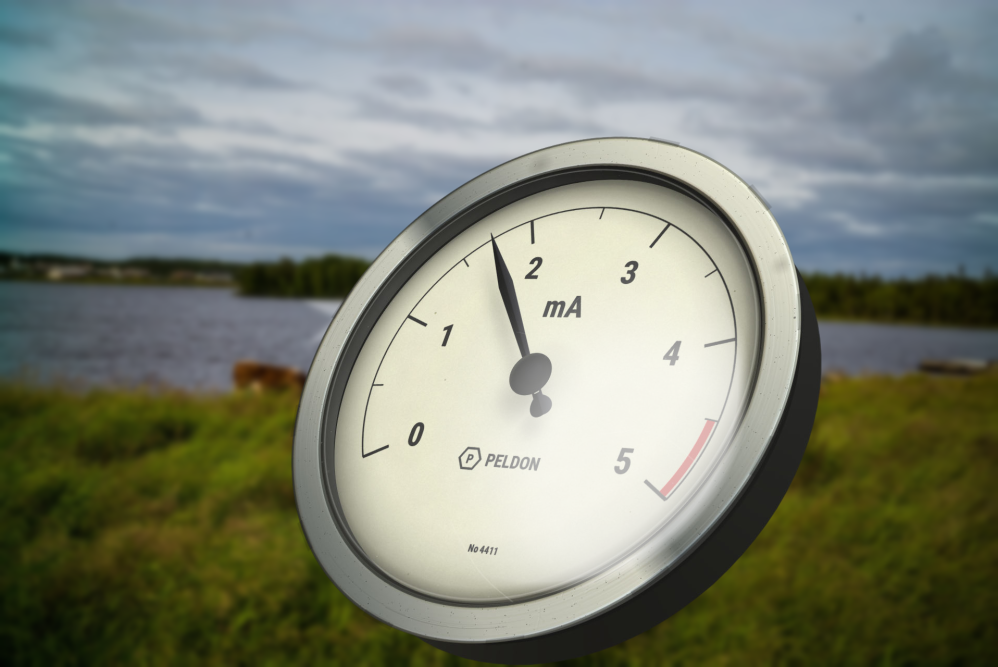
1.75mA
